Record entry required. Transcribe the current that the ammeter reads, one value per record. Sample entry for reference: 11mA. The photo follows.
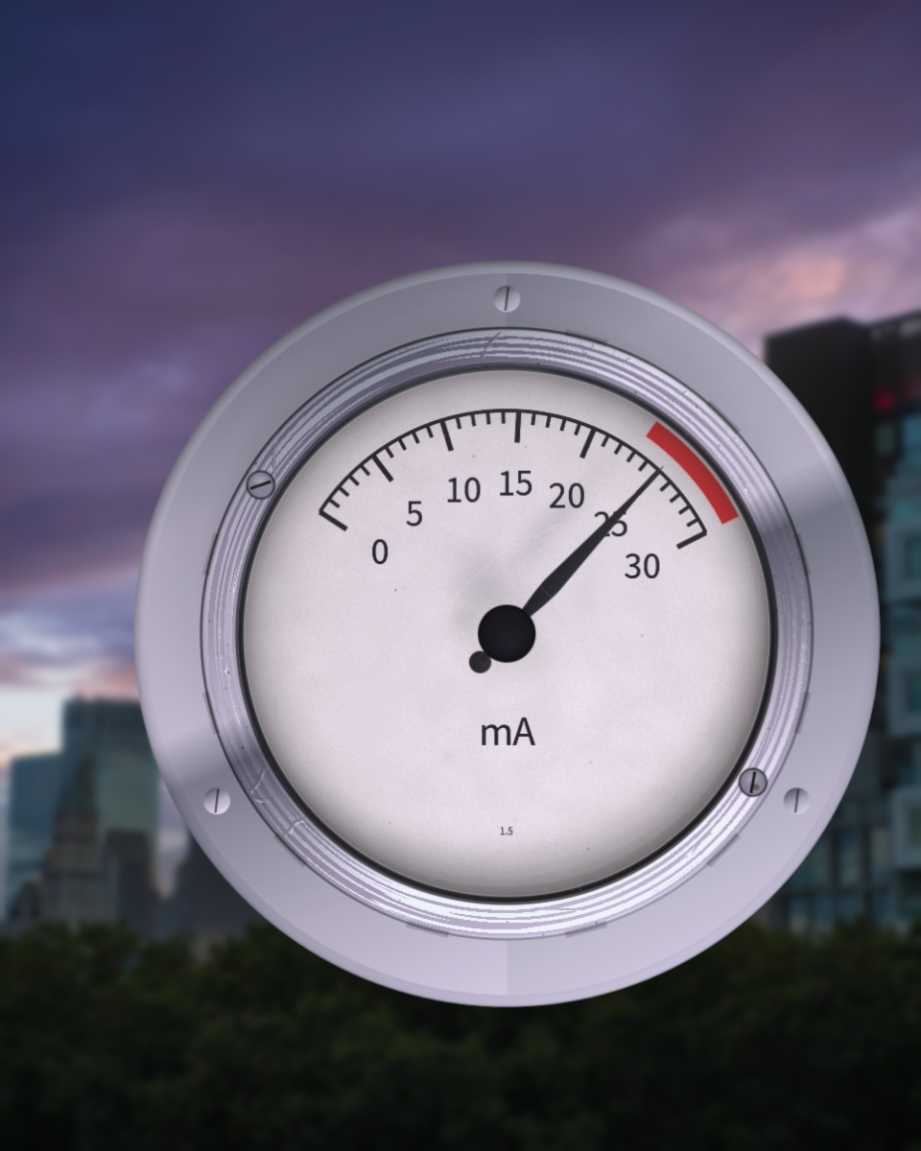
25mA
